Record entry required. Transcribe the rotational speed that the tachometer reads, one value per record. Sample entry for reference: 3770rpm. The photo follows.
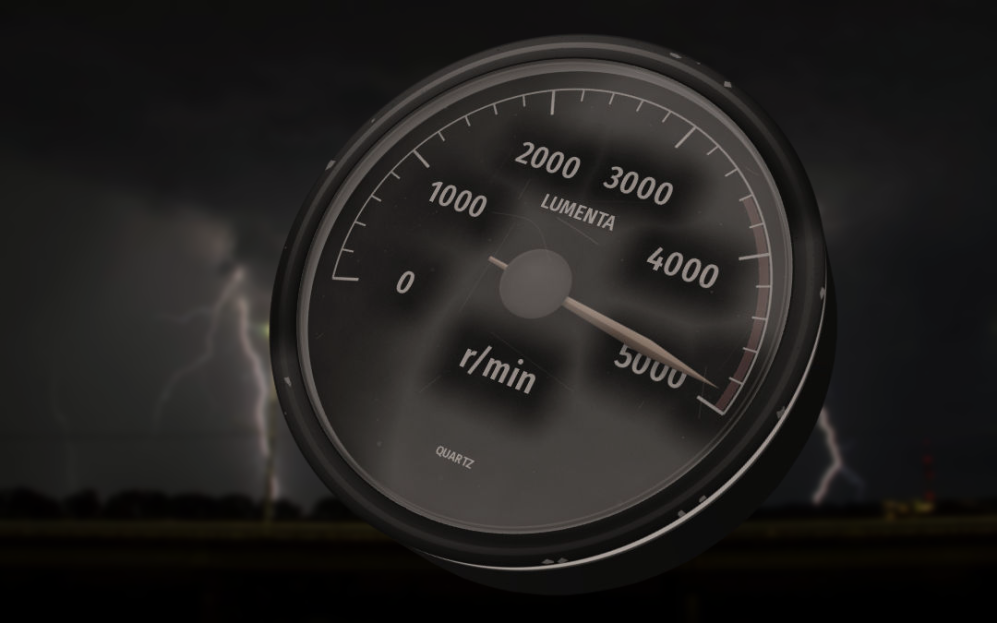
4900rpm
